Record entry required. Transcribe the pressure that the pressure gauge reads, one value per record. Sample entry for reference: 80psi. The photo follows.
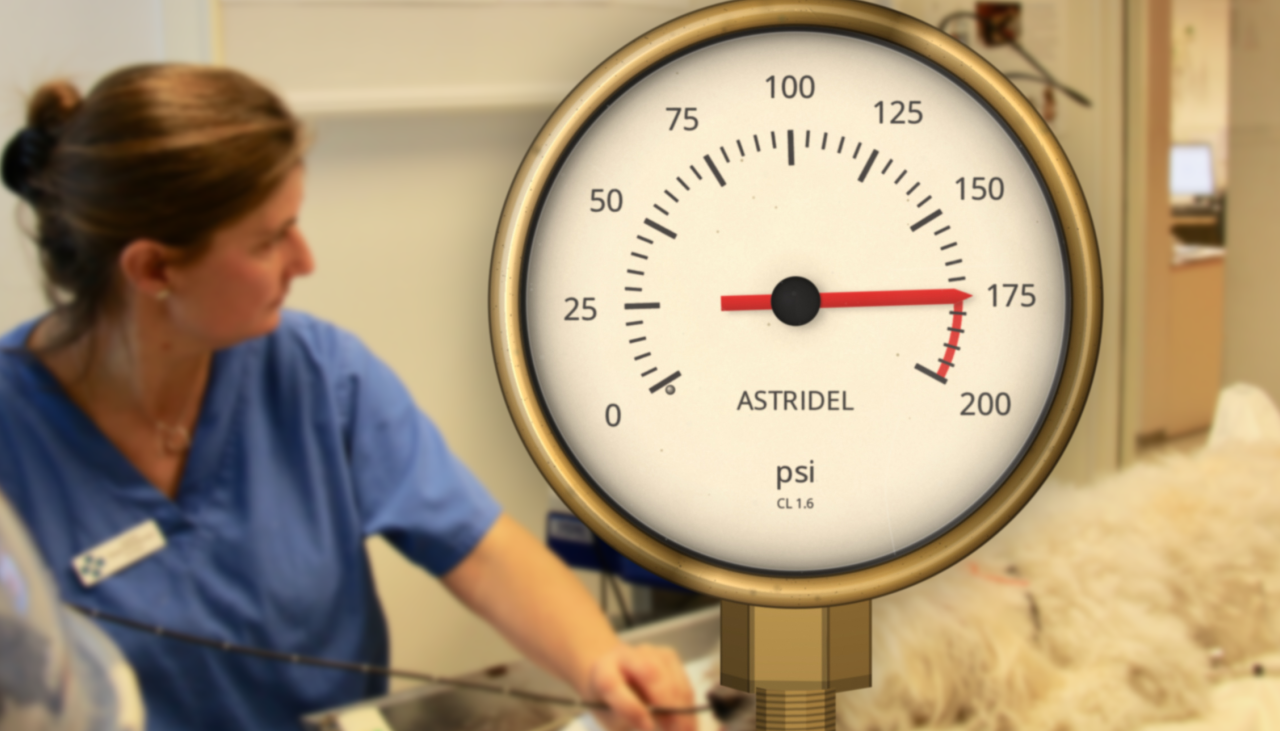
175psi
